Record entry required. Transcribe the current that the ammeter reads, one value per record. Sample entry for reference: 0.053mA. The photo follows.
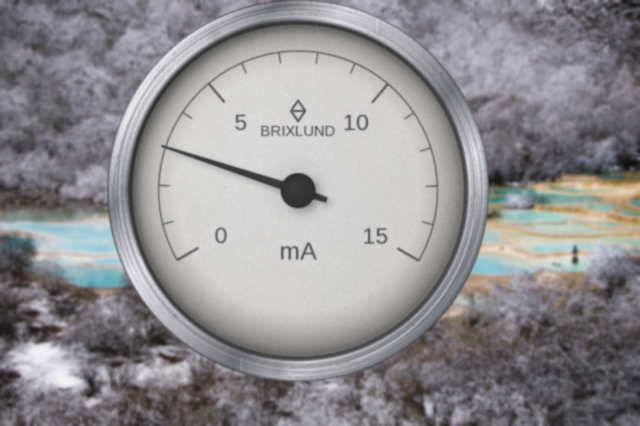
3mA
